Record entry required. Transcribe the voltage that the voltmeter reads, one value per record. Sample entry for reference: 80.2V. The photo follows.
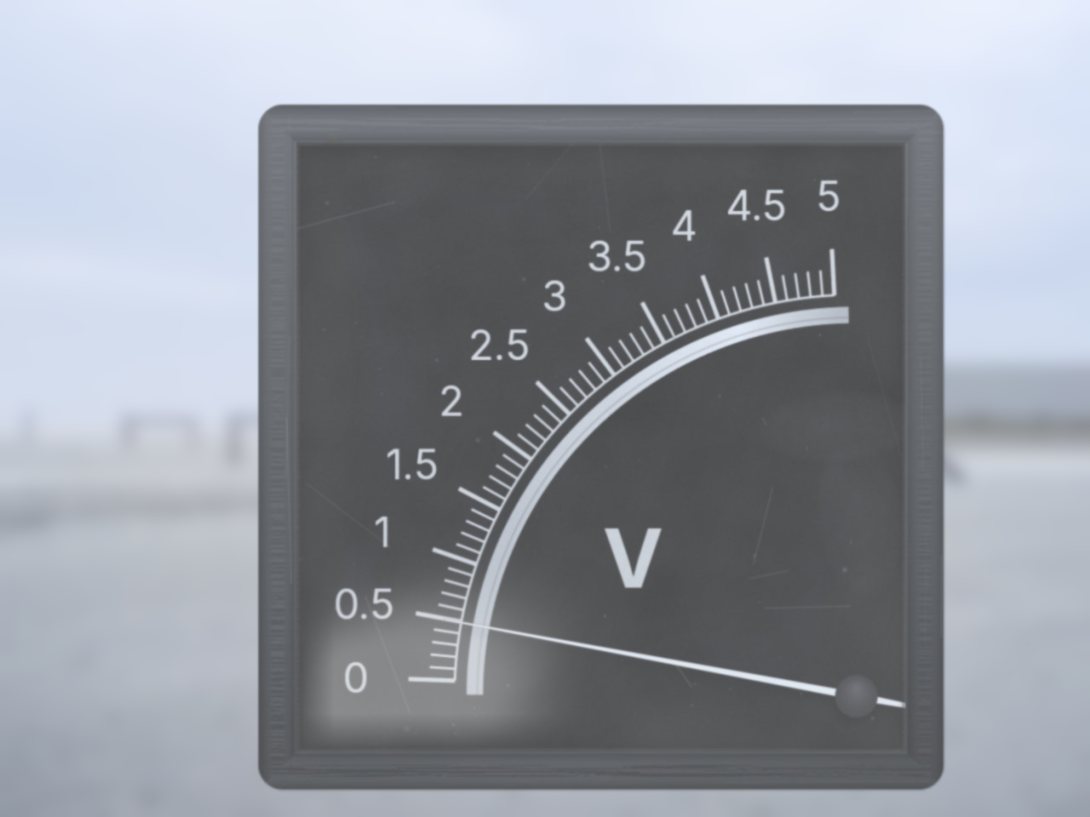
0.5V
